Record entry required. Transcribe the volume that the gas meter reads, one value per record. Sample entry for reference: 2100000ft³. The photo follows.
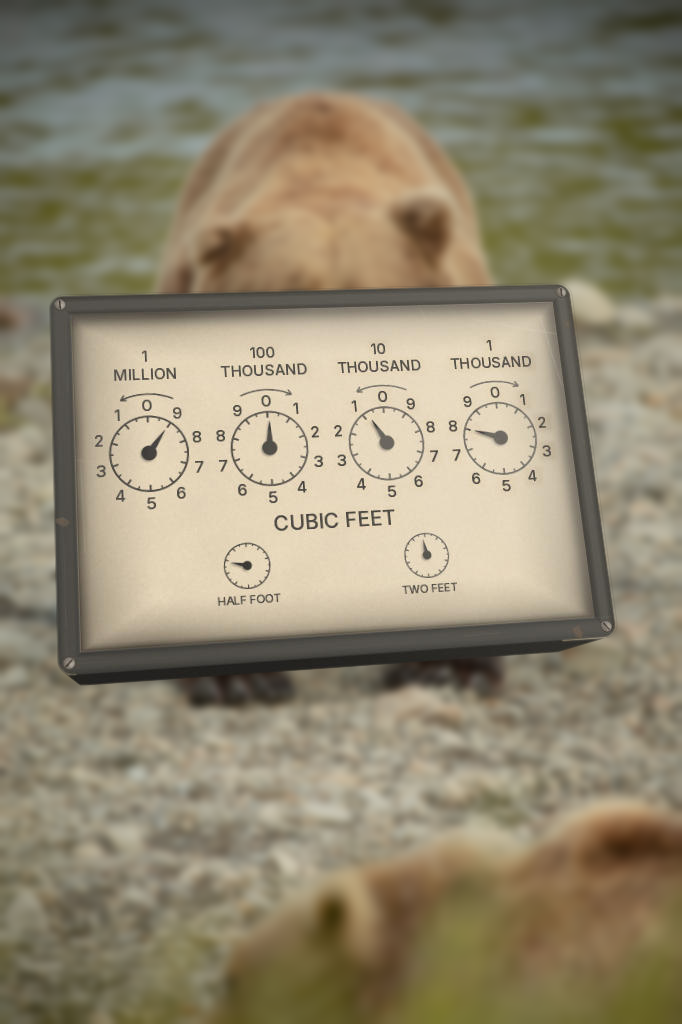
900800ft³
